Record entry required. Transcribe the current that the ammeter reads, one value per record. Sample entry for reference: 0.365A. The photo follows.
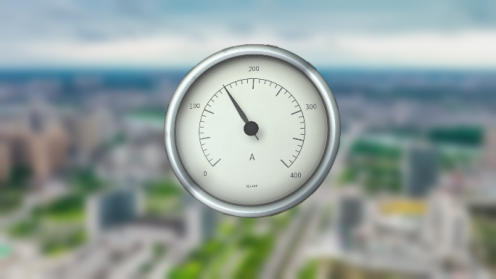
150A
